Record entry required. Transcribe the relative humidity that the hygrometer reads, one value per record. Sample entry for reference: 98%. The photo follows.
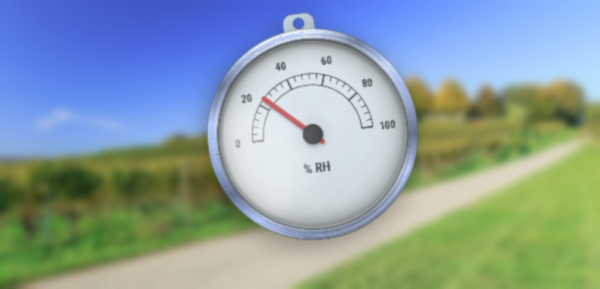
24%
